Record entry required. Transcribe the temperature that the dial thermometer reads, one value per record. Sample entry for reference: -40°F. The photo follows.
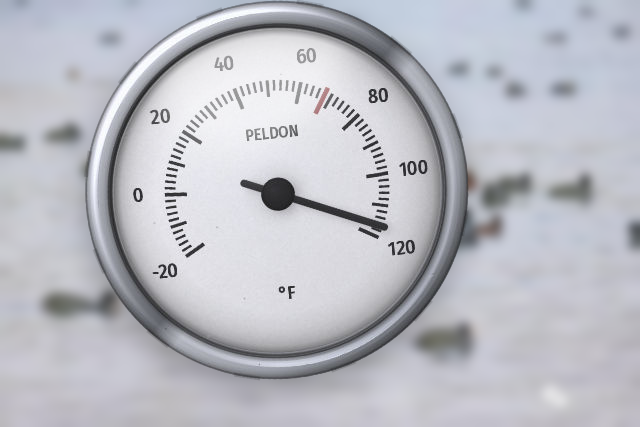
116°F
